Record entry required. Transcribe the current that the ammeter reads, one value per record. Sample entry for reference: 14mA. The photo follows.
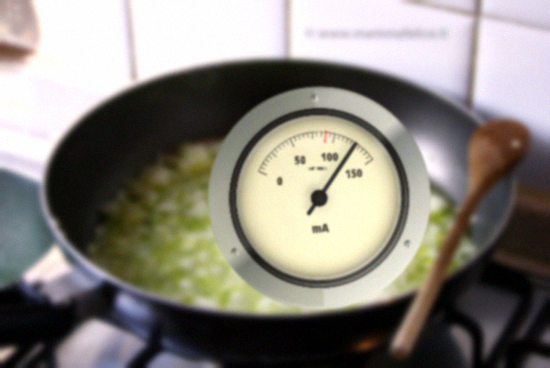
125mA
